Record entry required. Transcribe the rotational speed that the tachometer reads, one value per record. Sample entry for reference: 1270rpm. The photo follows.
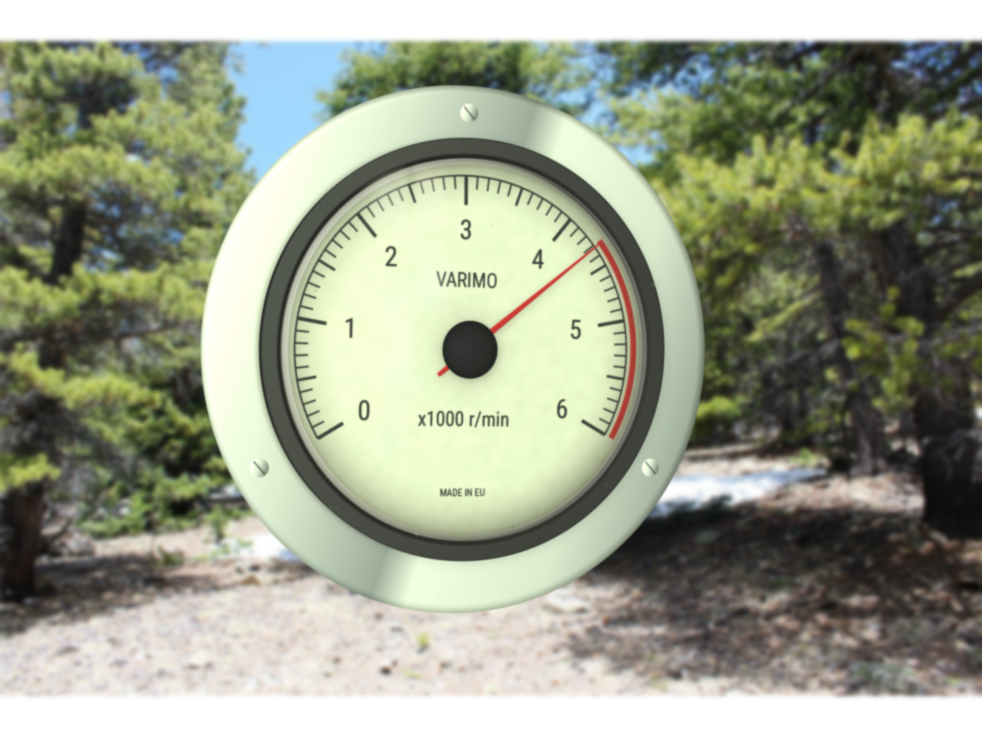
4300rpm
